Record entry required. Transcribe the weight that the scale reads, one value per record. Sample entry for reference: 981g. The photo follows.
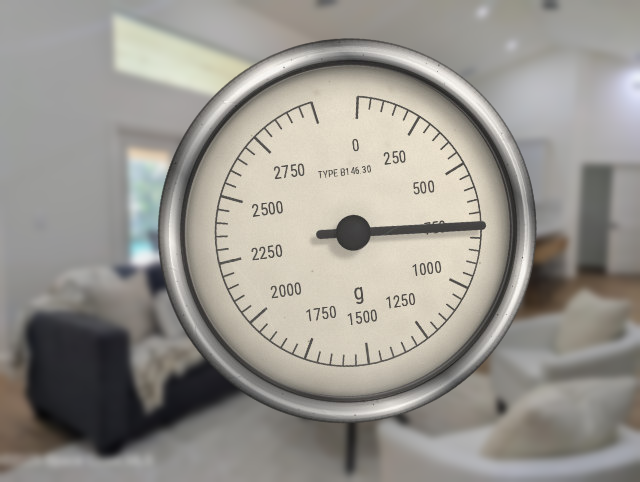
750g
